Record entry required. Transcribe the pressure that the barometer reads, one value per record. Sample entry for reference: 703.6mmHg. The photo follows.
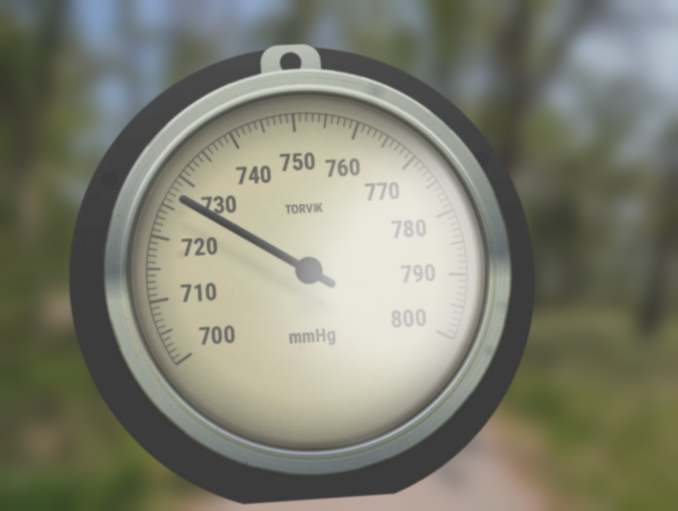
727mmHg
